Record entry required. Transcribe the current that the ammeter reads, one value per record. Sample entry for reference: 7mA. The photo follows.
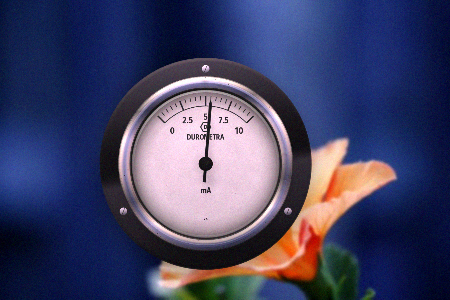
5.5mA
